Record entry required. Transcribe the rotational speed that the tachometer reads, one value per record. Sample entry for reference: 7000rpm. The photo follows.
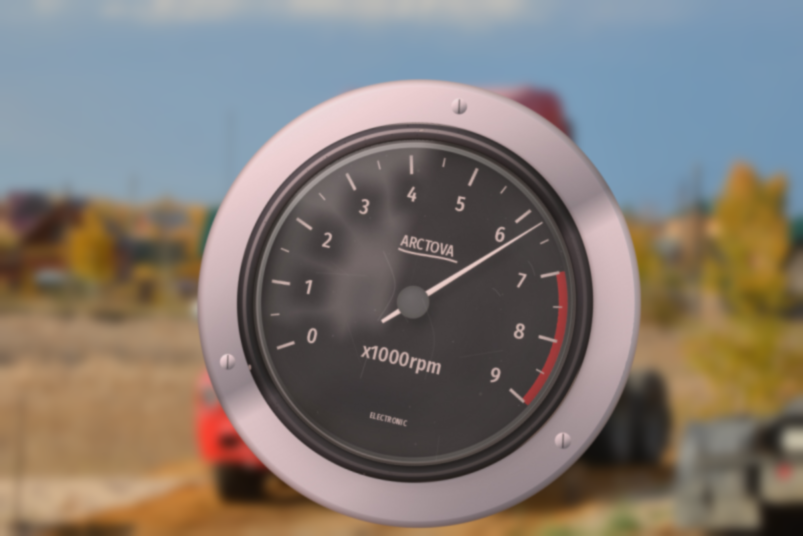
6250rpm
